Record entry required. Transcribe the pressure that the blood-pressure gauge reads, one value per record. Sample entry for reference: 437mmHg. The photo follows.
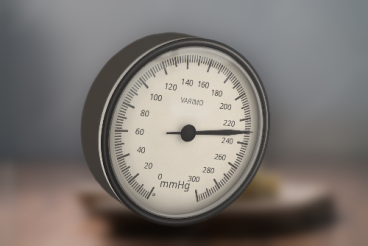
230mmHg
